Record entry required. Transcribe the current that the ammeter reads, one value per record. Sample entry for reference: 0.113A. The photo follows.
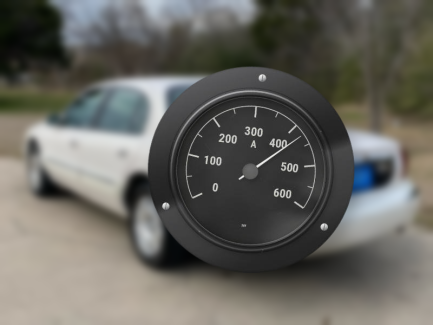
425A
